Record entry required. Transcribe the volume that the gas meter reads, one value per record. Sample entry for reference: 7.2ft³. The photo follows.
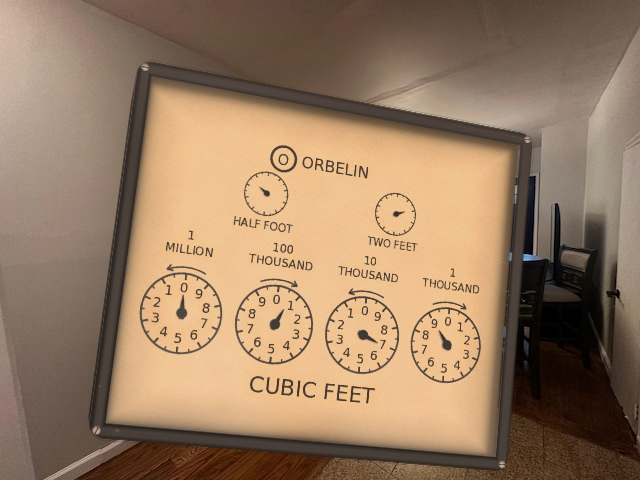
6900ft³
